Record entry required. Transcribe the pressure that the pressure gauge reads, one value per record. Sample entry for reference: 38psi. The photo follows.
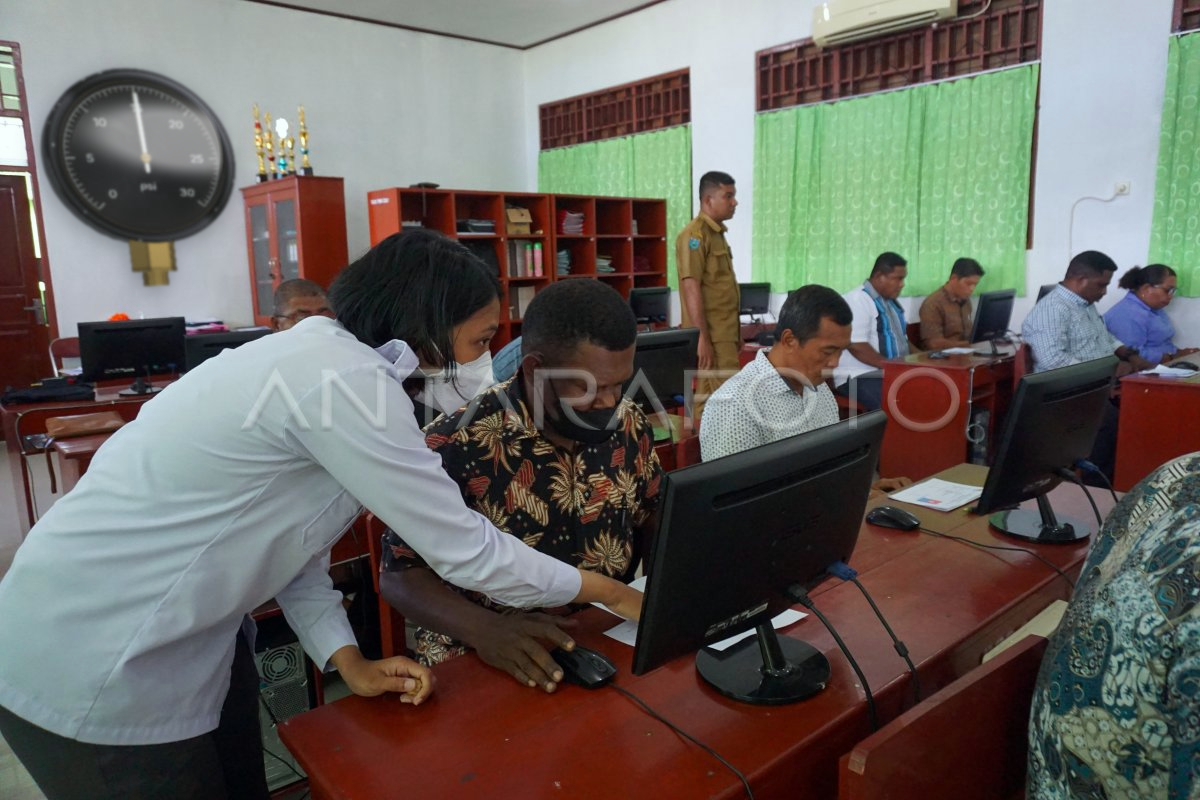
15psi
